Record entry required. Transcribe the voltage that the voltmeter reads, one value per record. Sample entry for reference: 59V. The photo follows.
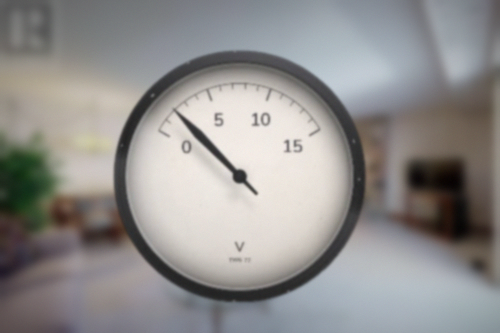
2V
